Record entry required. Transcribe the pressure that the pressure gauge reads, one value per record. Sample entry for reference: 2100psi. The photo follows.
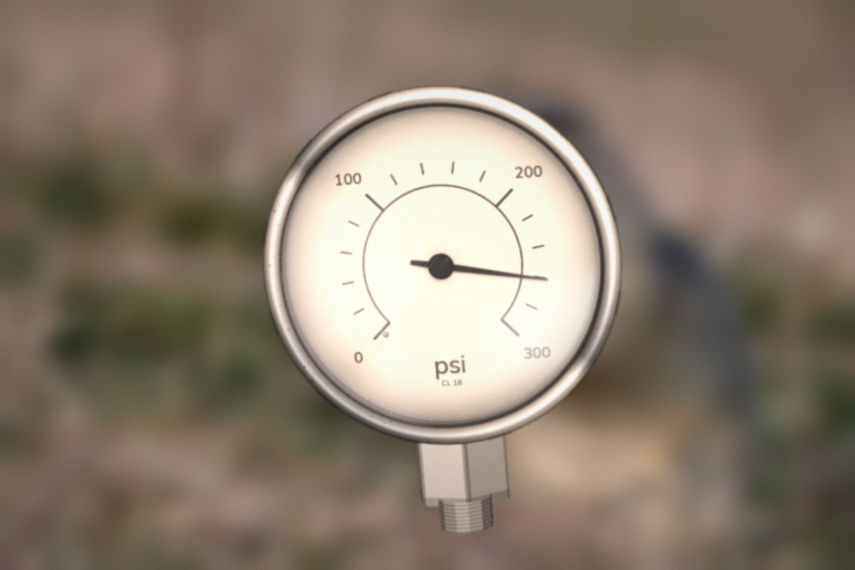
260psi
